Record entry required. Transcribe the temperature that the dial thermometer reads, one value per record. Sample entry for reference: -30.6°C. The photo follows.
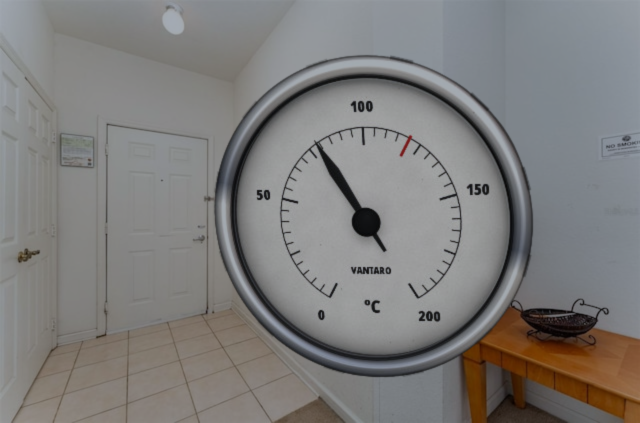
80°C
